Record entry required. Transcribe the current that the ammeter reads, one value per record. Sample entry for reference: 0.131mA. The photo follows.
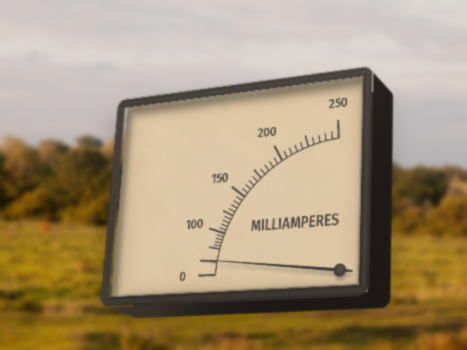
50mA
